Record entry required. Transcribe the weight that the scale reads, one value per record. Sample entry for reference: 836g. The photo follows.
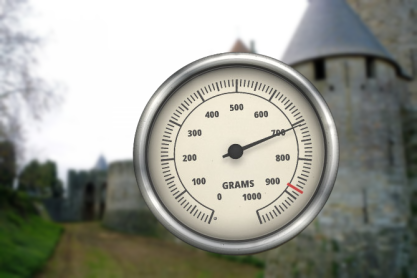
710g
